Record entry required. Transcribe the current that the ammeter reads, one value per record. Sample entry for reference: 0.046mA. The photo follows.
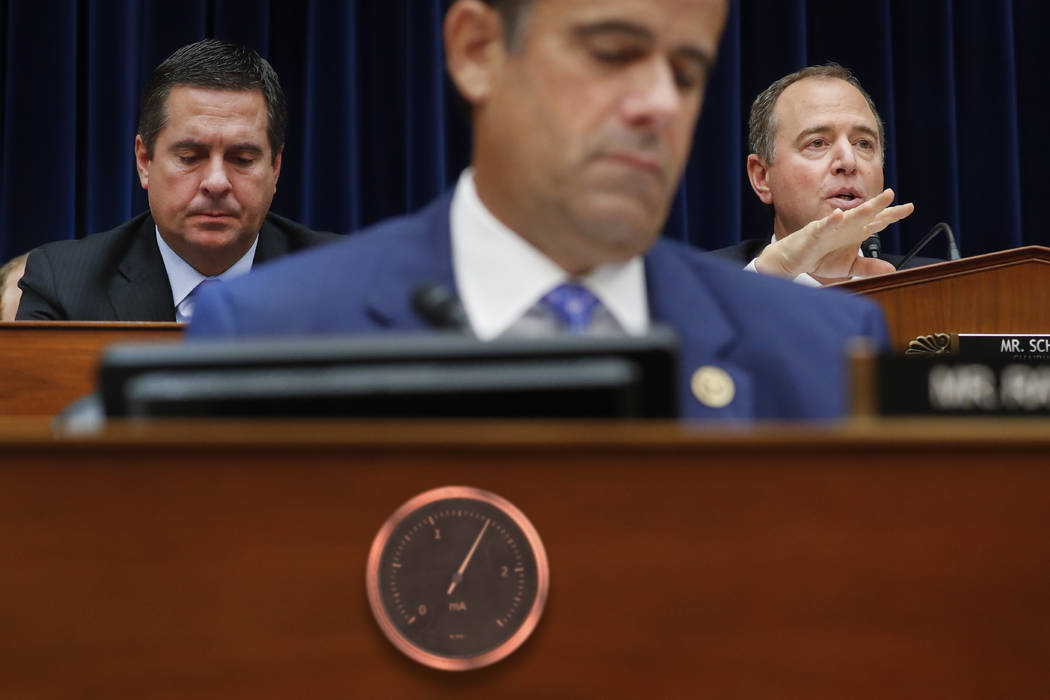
1.5mA
